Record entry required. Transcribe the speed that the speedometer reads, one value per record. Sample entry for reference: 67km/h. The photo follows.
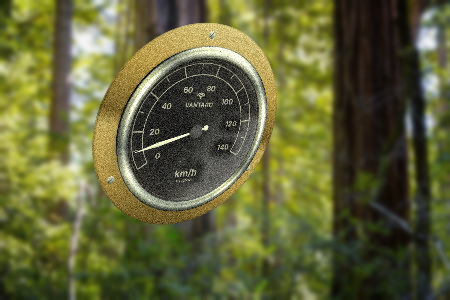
10km/h
